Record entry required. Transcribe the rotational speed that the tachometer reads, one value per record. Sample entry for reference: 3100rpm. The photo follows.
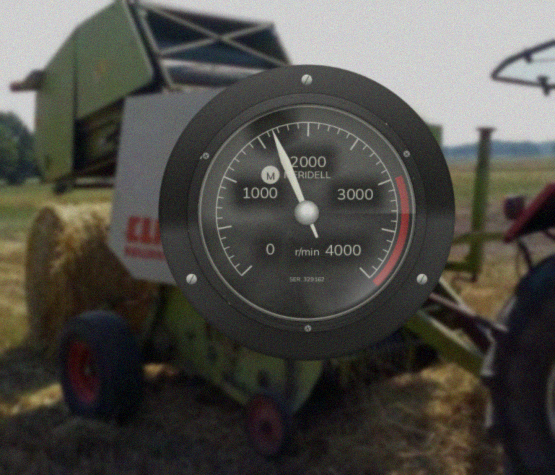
1650rpm
